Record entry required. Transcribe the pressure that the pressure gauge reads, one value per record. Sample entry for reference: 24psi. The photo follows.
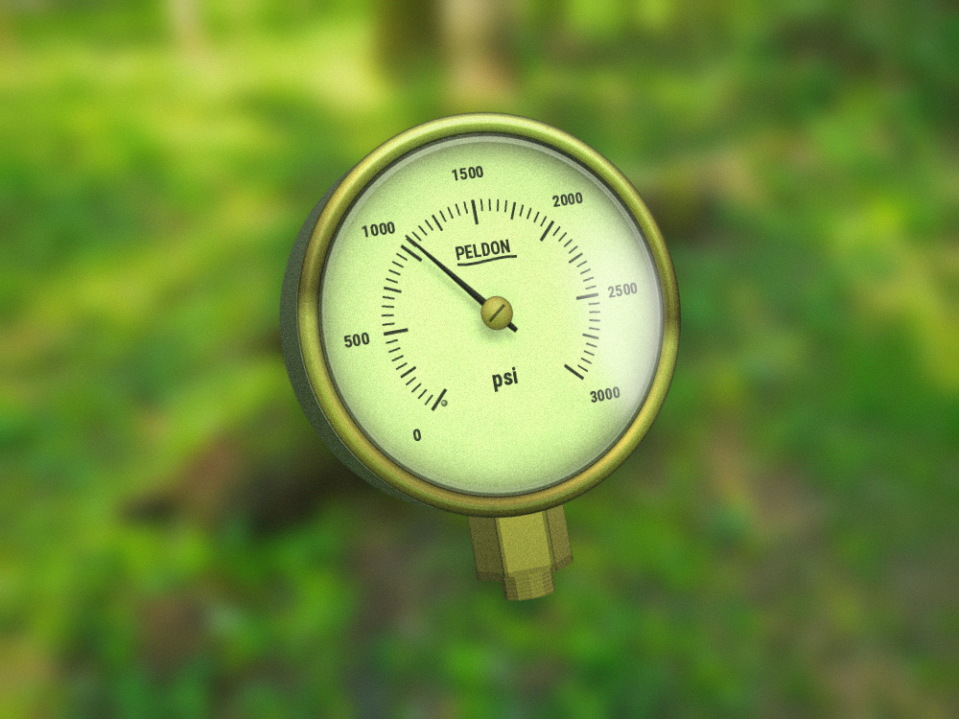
1050psi
